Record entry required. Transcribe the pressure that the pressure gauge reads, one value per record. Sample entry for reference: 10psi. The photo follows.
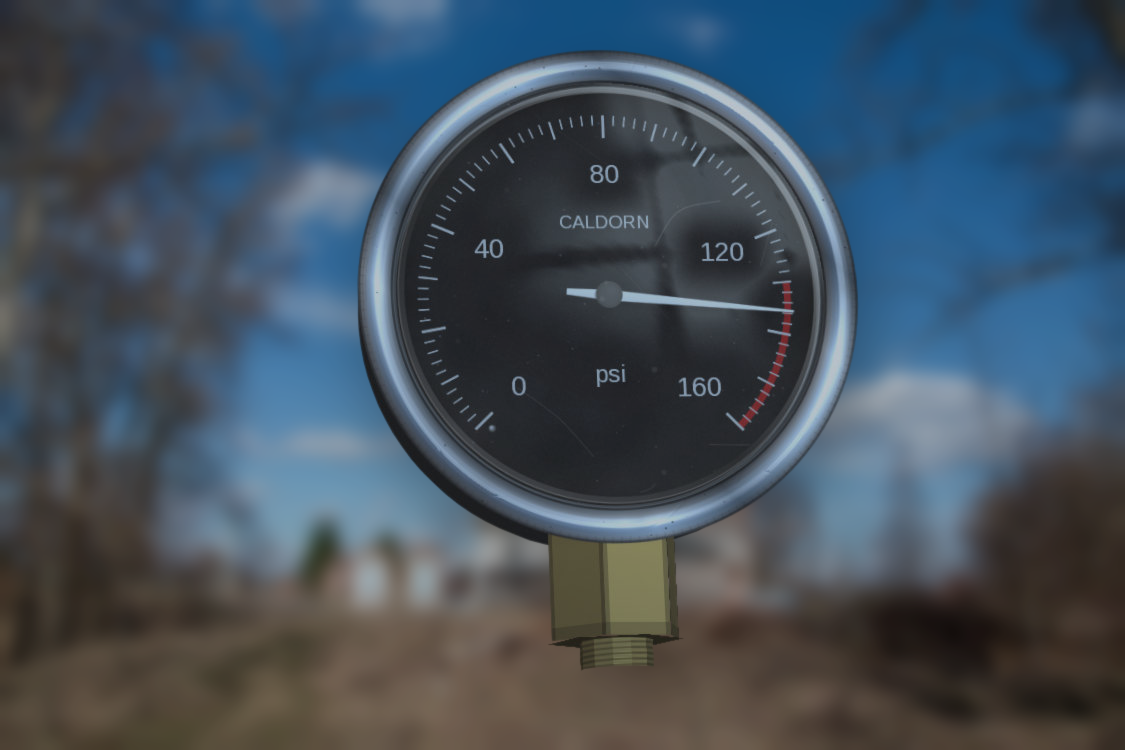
136psi
